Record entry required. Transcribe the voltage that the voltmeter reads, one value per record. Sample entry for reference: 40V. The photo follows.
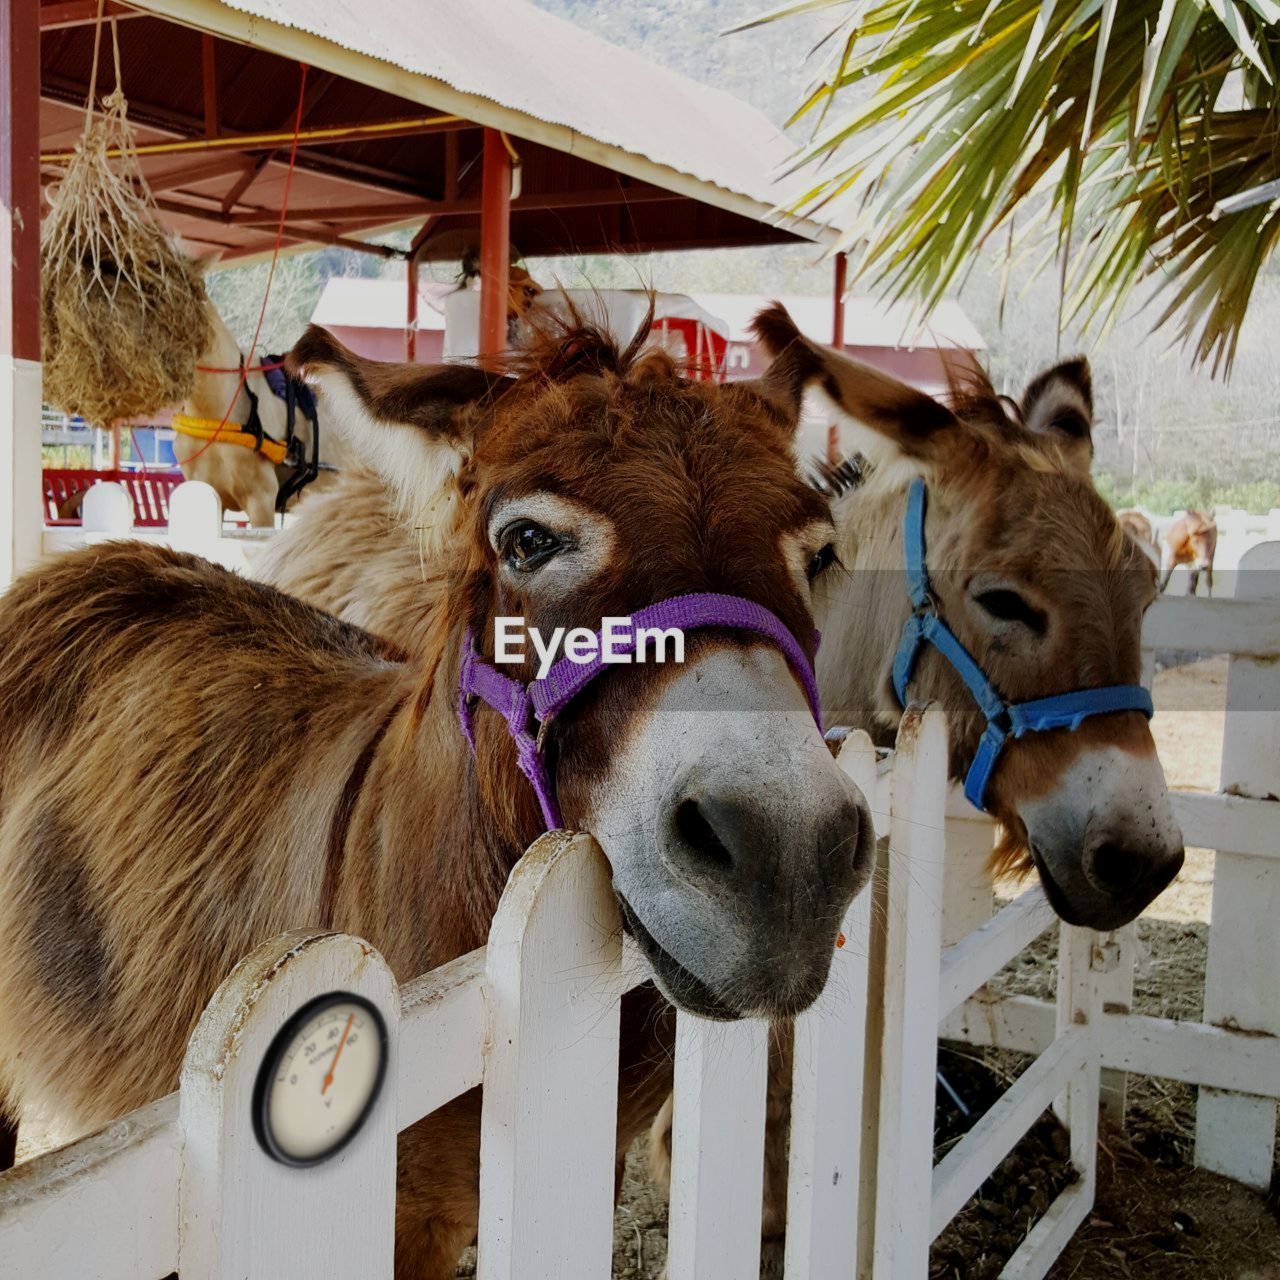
50V
